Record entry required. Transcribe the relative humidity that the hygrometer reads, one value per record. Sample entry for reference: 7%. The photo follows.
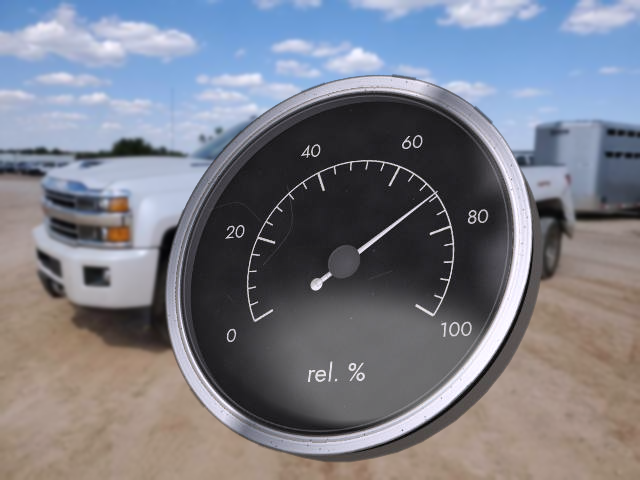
72%
